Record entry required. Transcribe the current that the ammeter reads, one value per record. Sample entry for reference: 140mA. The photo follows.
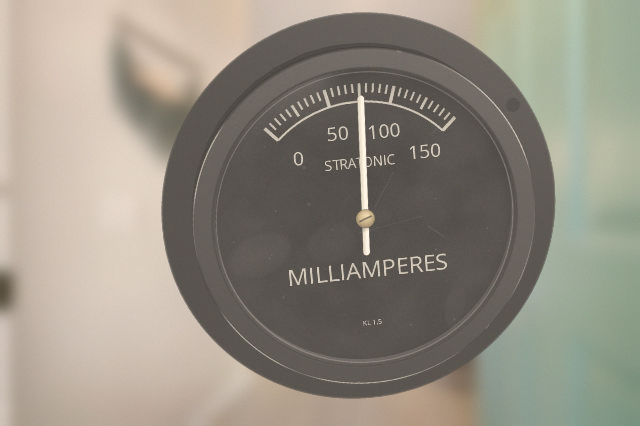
75mA
